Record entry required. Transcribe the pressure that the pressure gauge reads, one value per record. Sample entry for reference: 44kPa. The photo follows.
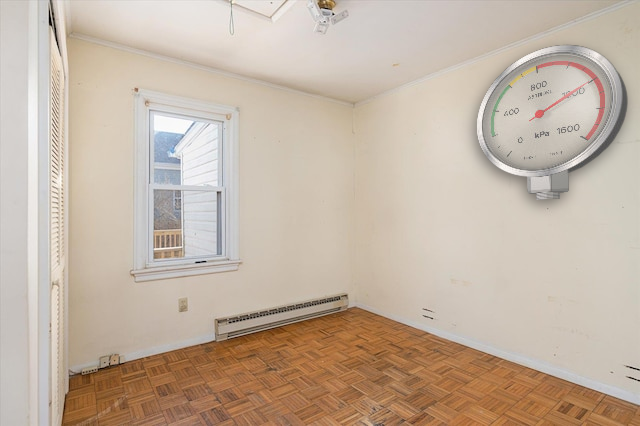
1200kPa
